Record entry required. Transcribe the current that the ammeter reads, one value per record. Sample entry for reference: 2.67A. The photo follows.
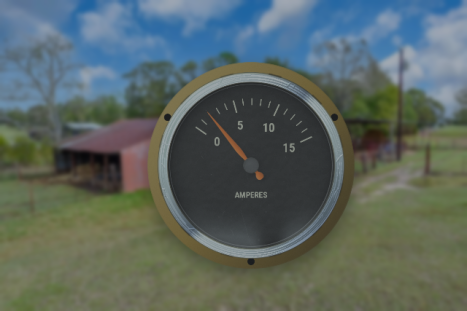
2A
